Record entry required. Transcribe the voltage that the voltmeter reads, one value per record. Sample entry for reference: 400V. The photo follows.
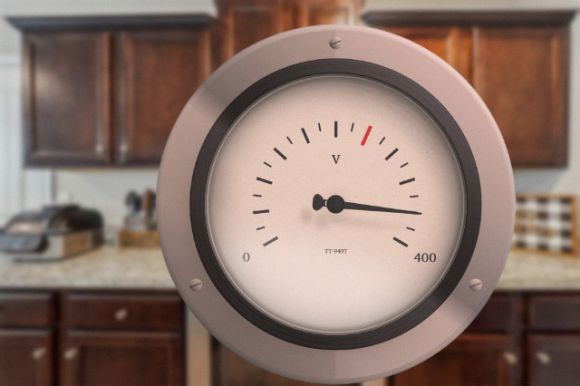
360V
